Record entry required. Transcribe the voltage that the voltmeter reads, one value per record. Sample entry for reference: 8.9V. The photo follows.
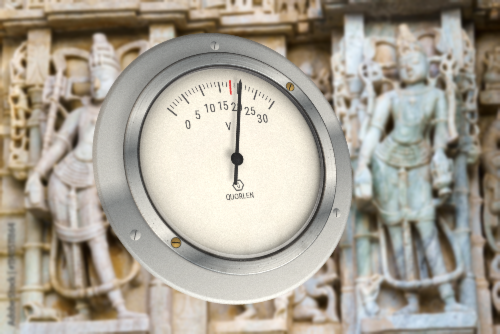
20V
